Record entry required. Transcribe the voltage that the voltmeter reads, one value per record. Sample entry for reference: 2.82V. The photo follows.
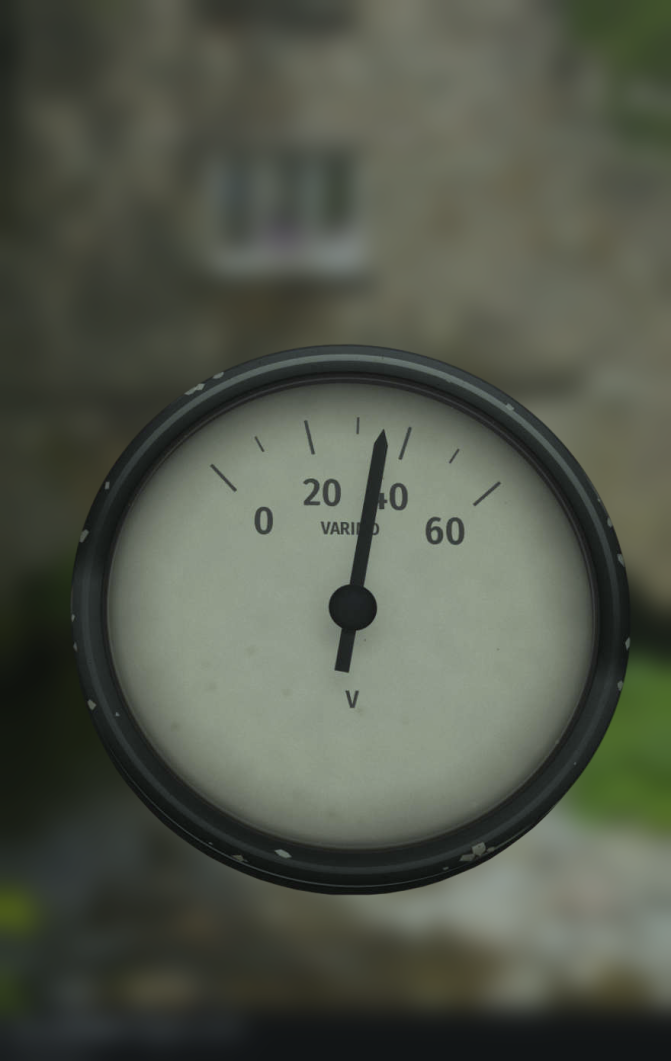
35V
